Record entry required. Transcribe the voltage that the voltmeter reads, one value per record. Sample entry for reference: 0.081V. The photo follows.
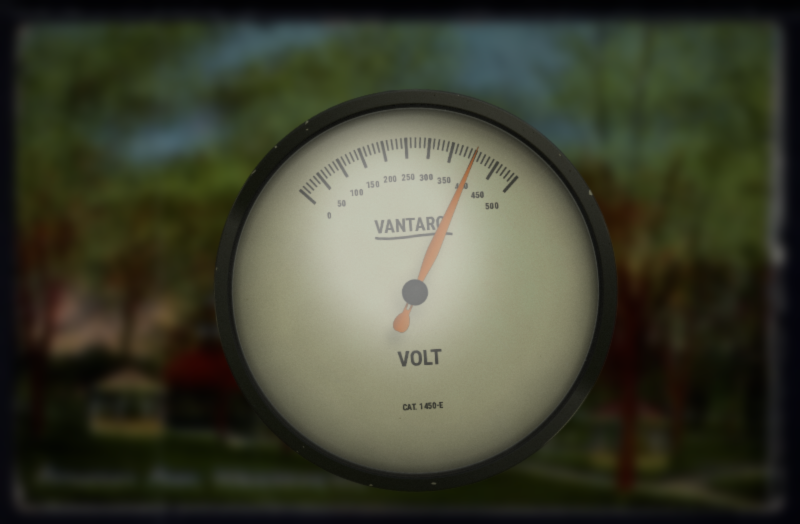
400V
